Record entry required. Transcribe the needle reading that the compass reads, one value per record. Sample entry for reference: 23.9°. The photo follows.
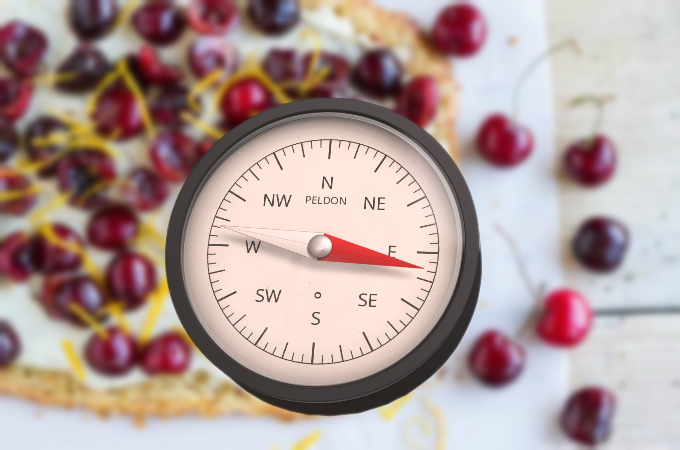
100°
